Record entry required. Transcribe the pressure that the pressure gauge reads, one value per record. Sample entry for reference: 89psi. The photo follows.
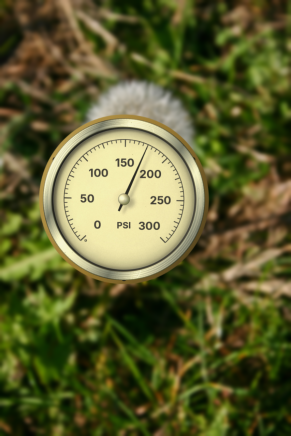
175psi
